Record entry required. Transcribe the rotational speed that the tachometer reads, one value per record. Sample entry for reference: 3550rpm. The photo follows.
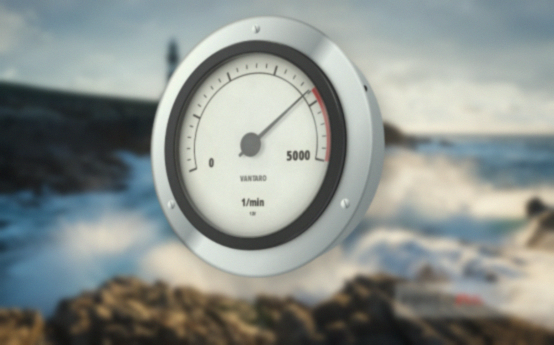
3800rpm
